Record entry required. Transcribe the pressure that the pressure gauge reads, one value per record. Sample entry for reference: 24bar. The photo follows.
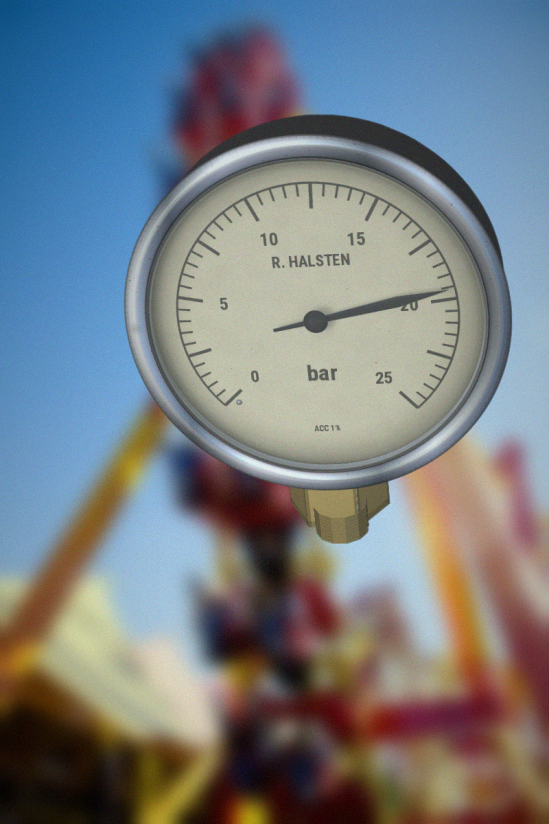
19.5bar
